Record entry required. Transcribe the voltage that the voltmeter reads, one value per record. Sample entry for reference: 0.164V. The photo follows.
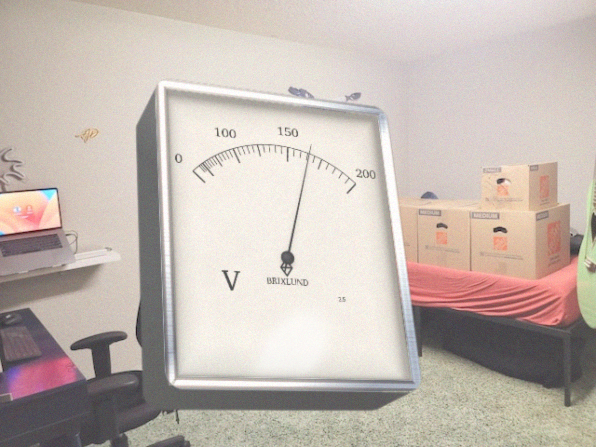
165V
